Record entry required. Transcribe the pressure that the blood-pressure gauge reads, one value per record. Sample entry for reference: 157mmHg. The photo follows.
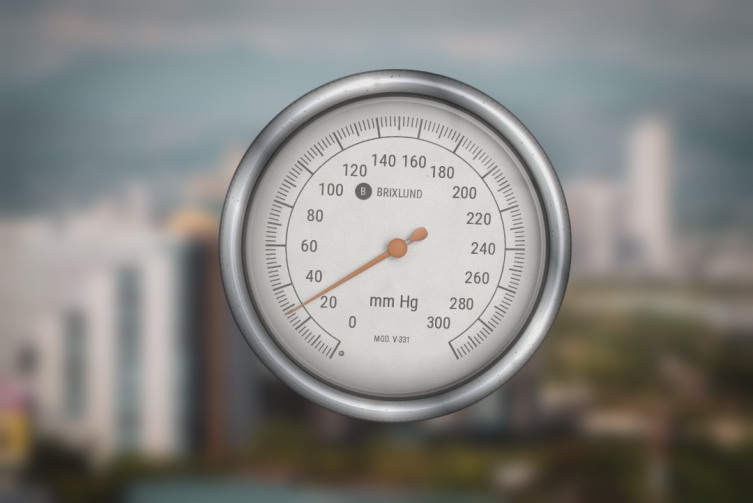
28mmHg
